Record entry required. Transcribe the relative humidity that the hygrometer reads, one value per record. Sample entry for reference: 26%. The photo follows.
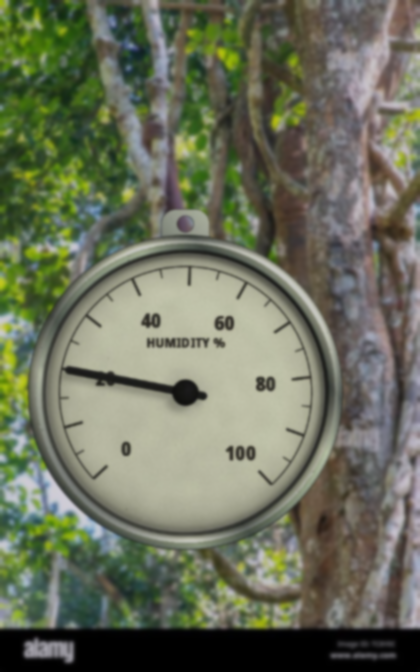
20%
